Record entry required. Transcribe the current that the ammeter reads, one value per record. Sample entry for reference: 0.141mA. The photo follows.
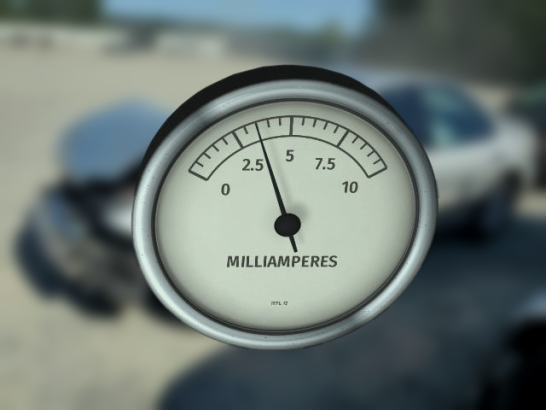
3.5mA
